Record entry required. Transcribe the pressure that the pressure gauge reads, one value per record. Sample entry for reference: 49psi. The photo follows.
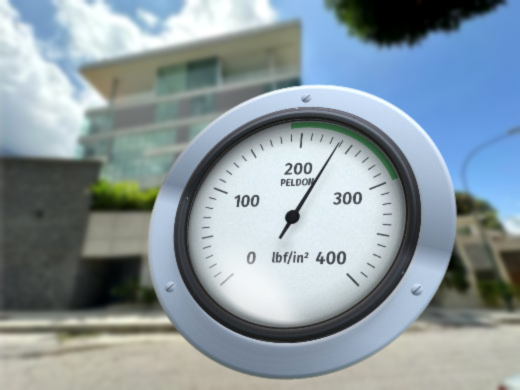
240psi
